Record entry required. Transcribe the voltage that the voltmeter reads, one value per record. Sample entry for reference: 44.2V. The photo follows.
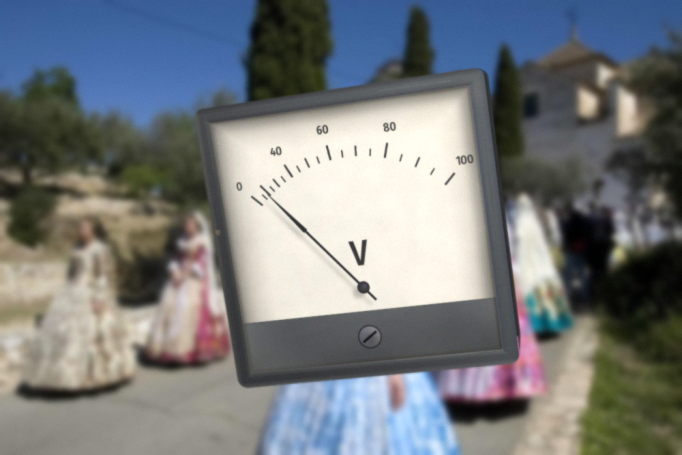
20V
